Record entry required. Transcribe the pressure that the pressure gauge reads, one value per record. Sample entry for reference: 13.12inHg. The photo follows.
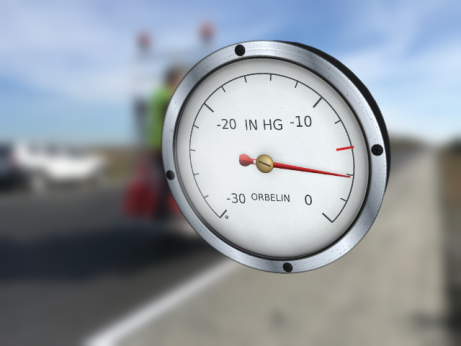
-4inHg
